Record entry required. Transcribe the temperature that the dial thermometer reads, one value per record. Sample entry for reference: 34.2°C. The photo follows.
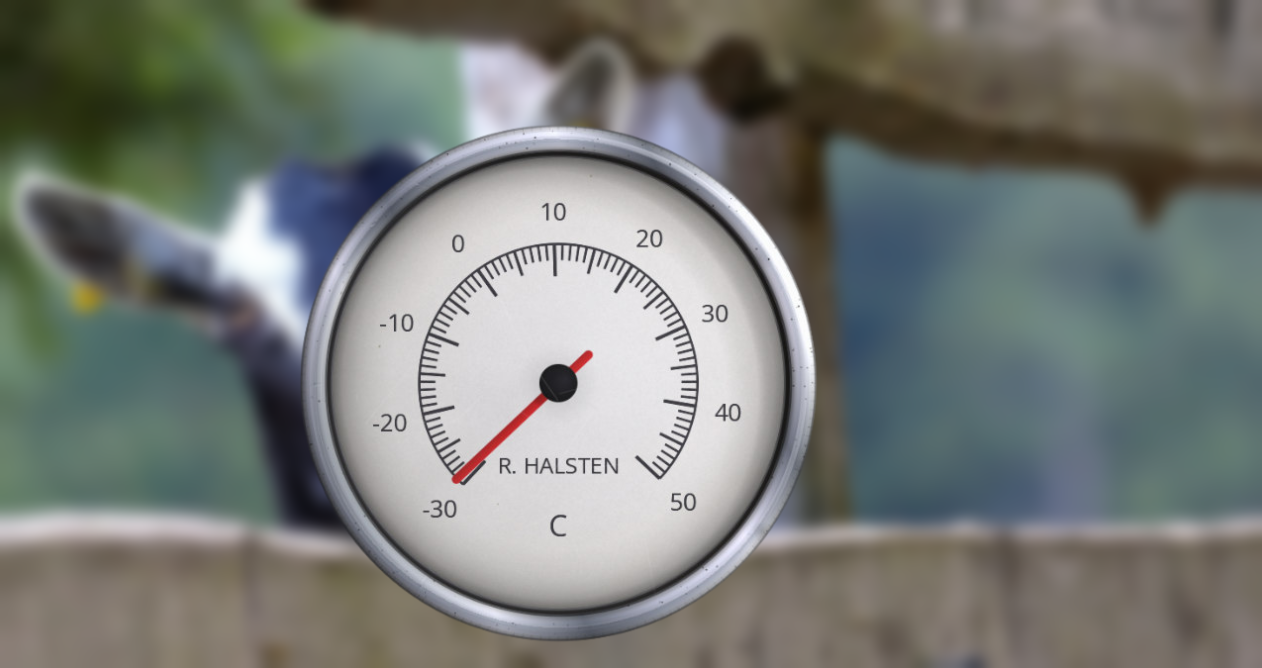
-29°C
